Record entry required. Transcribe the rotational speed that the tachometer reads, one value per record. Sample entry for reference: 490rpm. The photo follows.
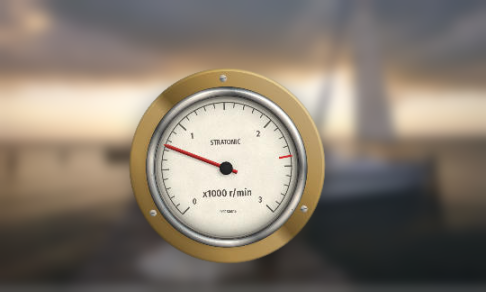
750rpm
